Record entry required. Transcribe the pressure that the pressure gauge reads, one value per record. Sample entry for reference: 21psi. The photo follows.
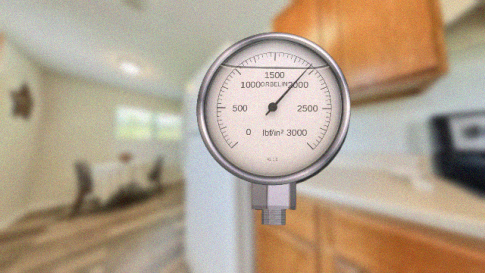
1950psi
